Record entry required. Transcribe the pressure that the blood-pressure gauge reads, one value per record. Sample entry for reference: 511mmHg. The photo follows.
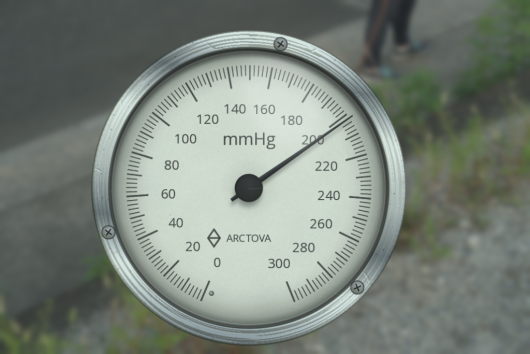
202mmHg
